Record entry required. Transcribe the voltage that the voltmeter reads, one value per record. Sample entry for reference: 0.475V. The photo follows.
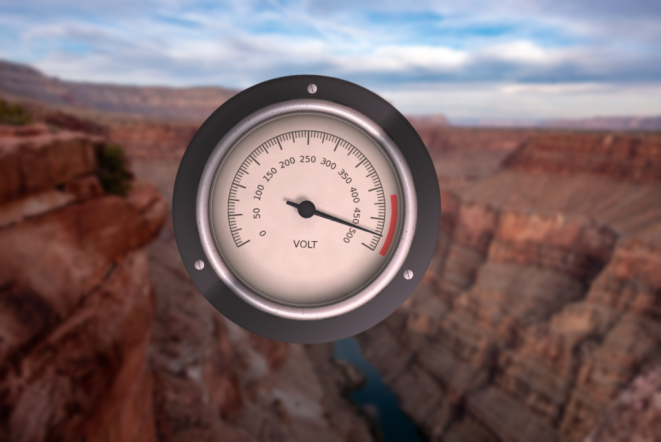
475V
